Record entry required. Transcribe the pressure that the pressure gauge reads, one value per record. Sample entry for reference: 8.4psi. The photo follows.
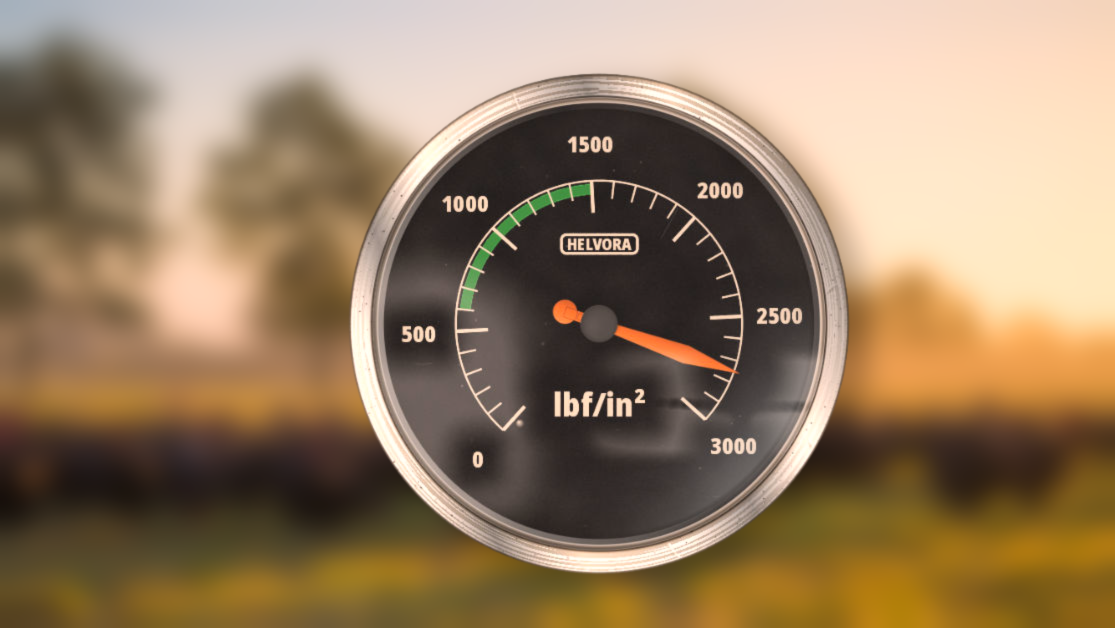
2750psi
